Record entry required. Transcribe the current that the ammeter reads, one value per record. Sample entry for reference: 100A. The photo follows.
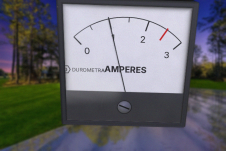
1A
